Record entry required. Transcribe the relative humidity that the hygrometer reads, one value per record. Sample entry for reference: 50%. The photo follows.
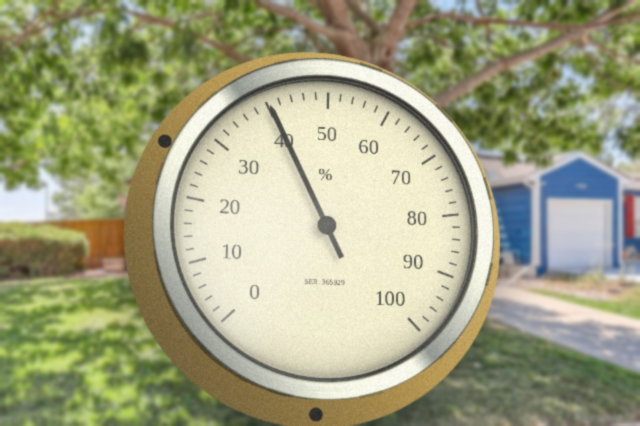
40%
